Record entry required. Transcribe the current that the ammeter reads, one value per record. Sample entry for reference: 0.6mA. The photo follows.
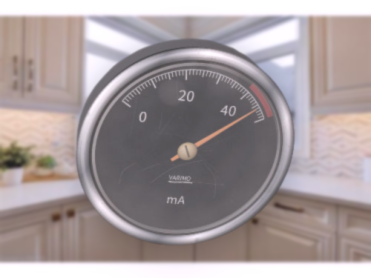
45mA
